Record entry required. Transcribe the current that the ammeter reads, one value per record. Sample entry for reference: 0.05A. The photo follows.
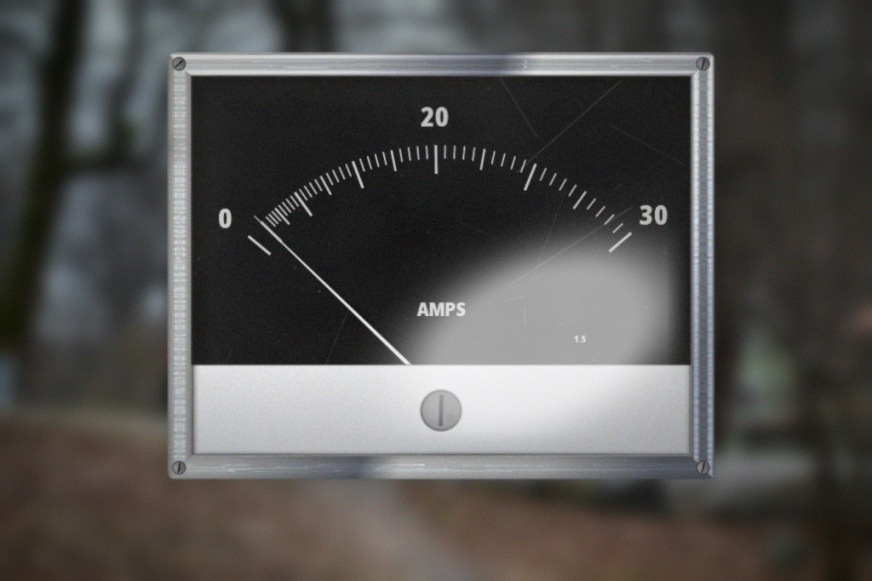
5A
